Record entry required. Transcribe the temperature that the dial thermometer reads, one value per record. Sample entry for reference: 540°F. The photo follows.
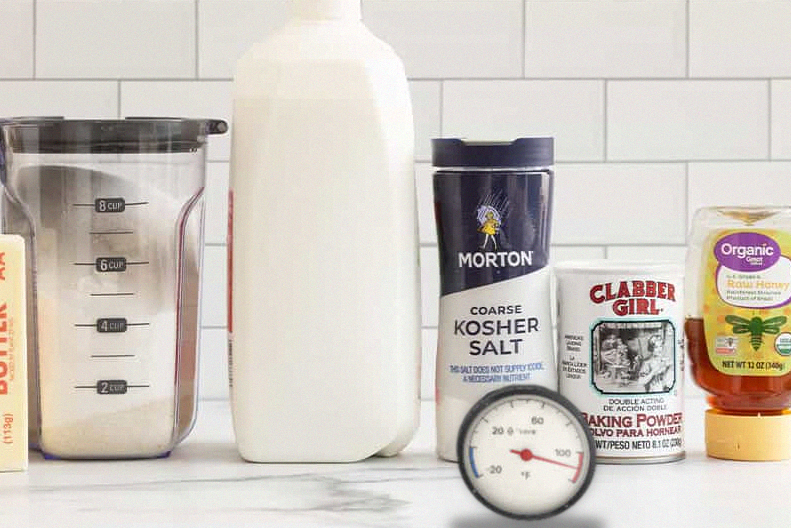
110°F
